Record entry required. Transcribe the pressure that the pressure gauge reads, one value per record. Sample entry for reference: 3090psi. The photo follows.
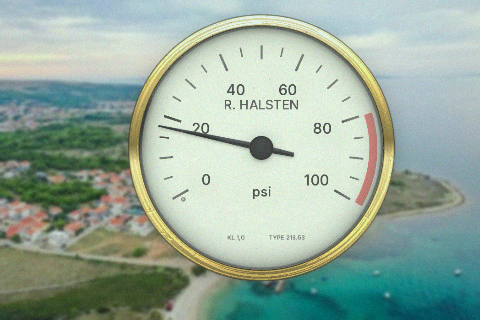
17.5psi
